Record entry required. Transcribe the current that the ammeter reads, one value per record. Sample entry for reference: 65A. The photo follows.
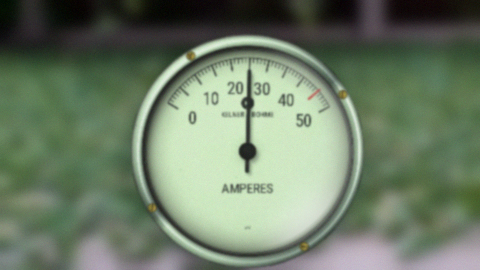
25A
